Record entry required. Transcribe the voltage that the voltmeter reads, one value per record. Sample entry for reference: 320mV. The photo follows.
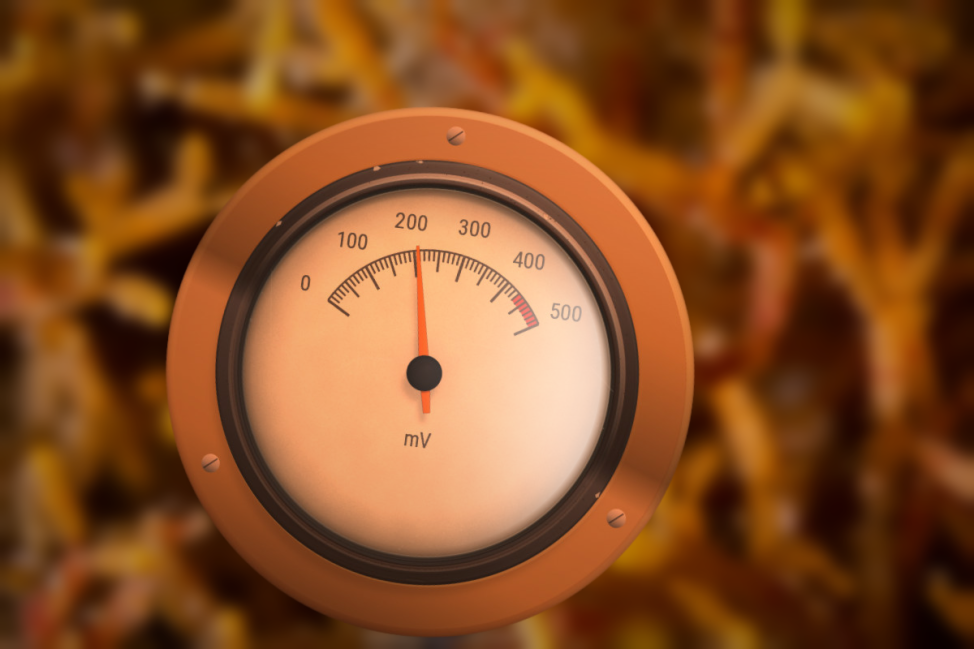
210mV
